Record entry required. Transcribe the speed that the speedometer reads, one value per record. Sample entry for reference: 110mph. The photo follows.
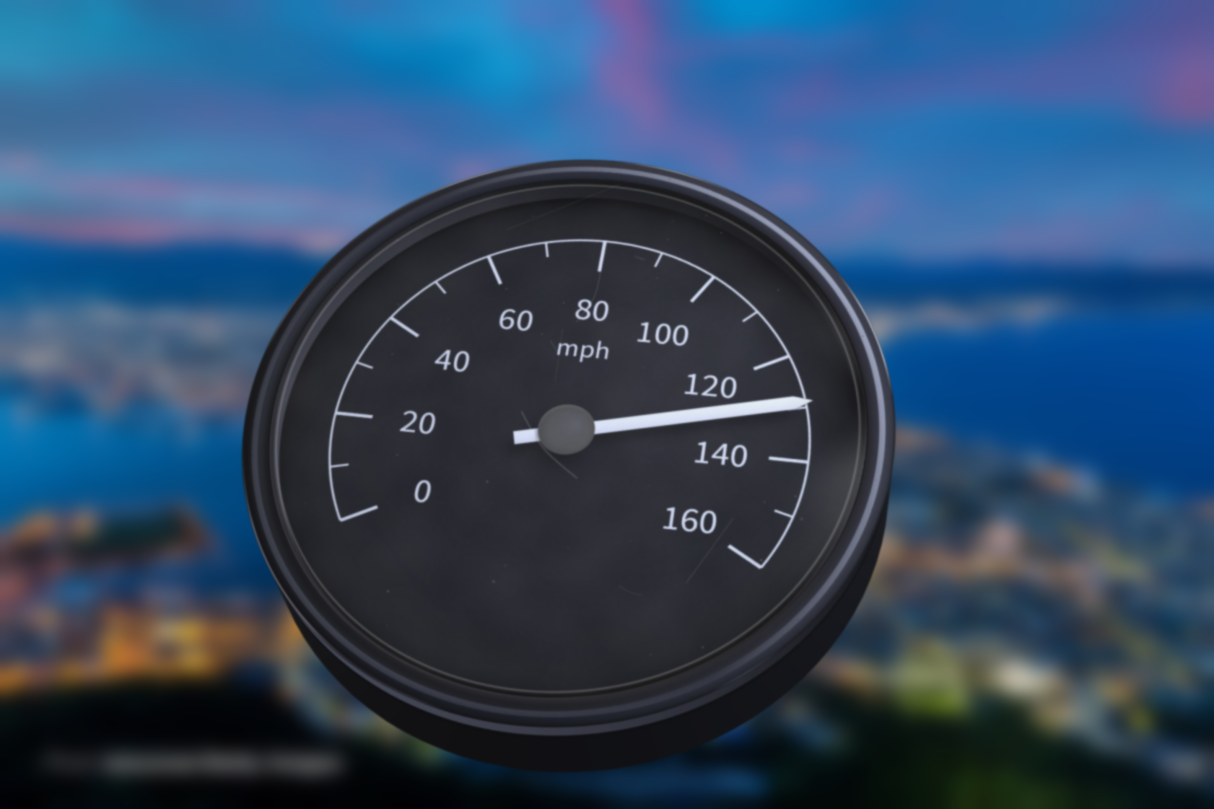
130mph
